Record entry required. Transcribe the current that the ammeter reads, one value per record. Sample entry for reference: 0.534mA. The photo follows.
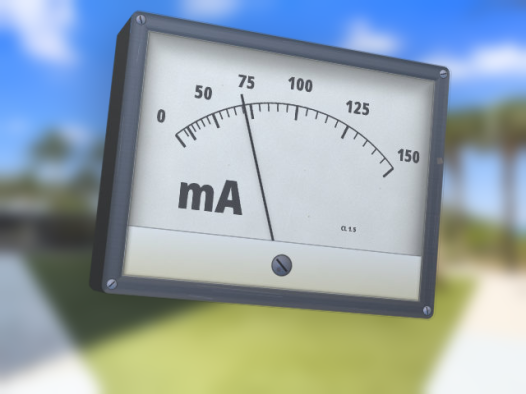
70mA
